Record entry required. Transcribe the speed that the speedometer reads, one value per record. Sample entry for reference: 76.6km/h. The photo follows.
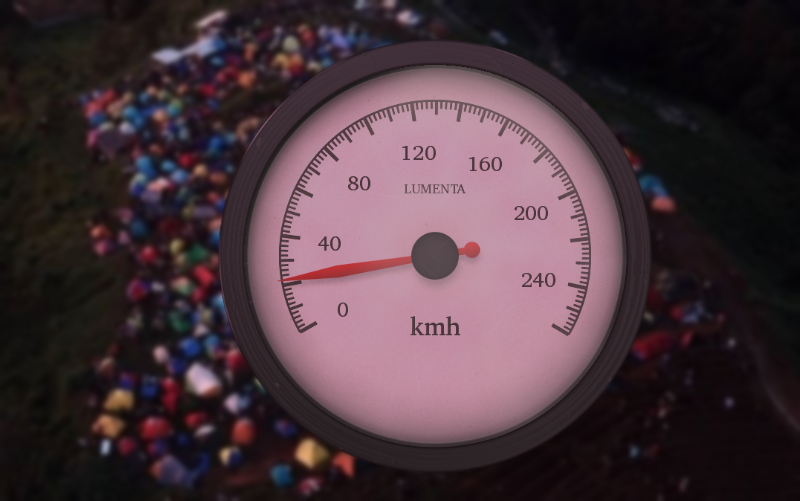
22km/h
